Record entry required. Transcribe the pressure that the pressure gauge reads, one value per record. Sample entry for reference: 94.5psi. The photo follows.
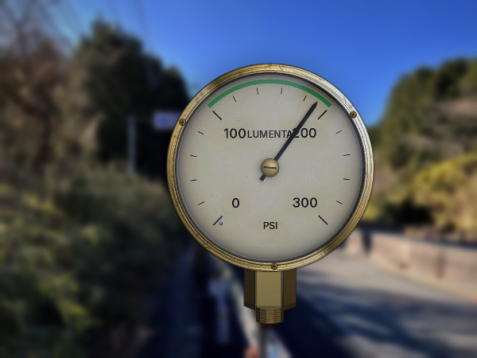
190psi
